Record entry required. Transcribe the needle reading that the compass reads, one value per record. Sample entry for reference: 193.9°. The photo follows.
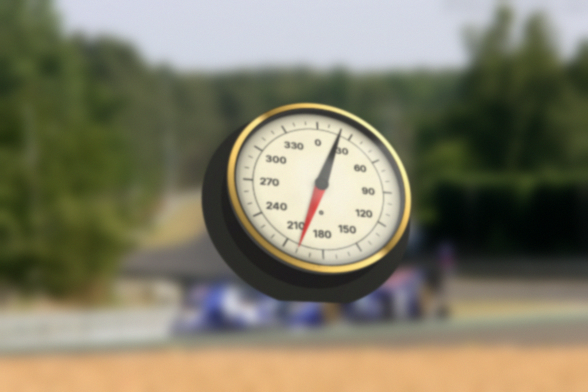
200°
